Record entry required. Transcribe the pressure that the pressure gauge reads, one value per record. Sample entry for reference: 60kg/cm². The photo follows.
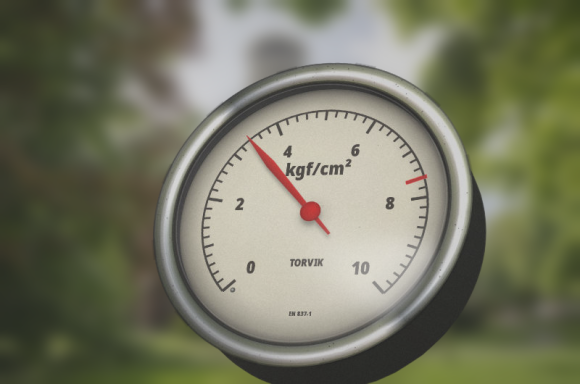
3.4kg/cm²
